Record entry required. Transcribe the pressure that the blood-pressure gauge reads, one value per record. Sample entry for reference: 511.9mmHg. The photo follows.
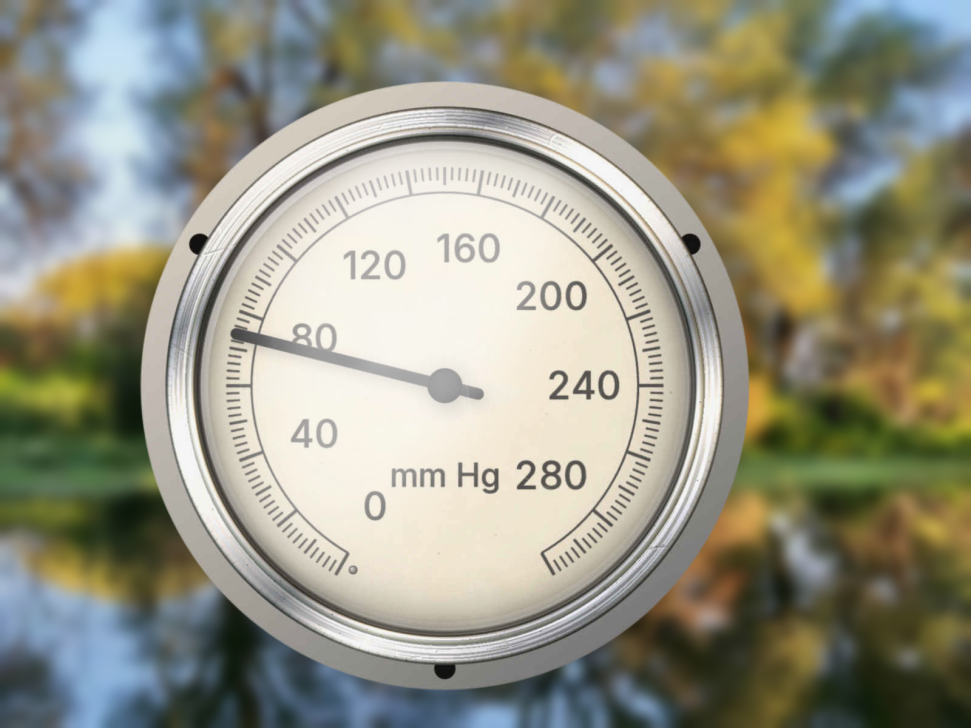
74mmHg
